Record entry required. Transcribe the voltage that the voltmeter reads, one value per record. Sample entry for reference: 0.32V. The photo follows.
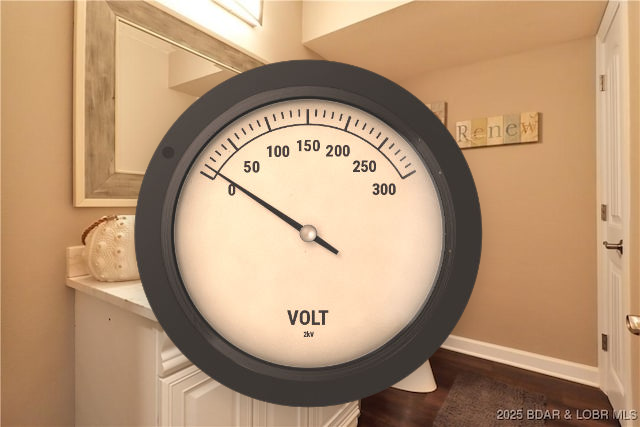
10V
